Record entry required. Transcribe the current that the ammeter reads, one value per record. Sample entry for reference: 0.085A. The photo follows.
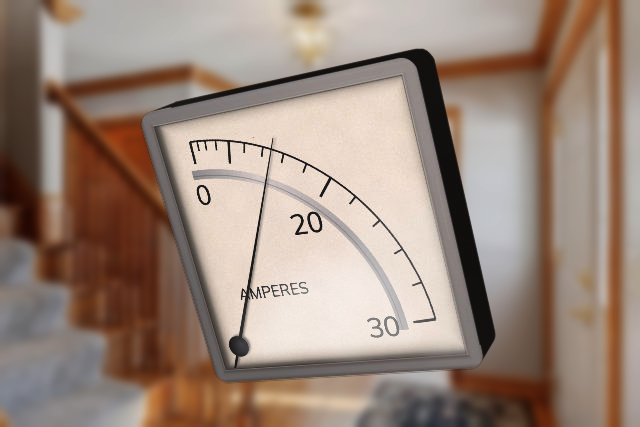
15A
